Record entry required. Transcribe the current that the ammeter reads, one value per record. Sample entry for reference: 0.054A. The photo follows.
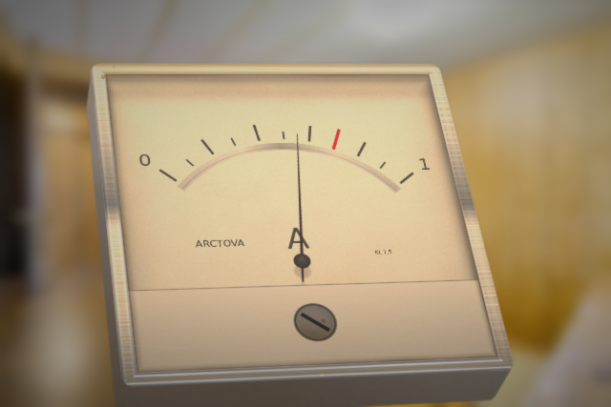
0.55A
